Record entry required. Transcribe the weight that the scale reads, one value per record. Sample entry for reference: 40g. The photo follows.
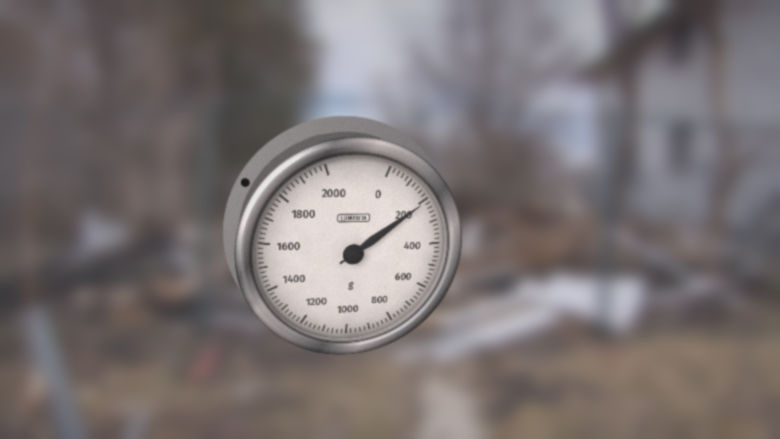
200g
